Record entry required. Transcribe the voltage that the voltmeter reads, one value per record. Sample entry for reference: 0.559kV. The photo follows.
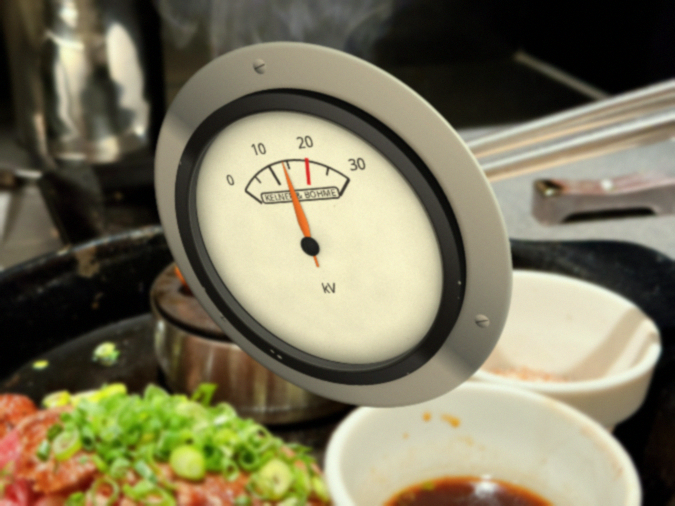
15kV
